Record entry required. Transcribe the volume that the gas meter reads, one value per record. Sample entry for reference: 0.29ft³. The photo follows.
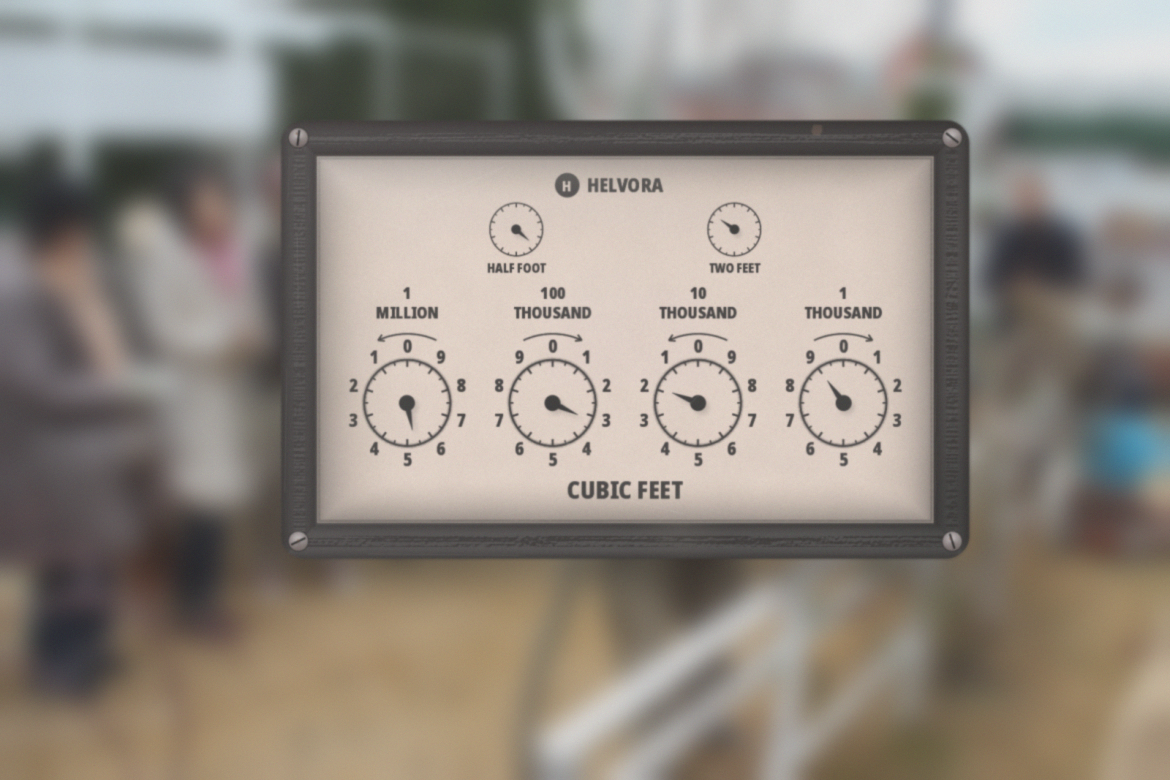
531900ft³
